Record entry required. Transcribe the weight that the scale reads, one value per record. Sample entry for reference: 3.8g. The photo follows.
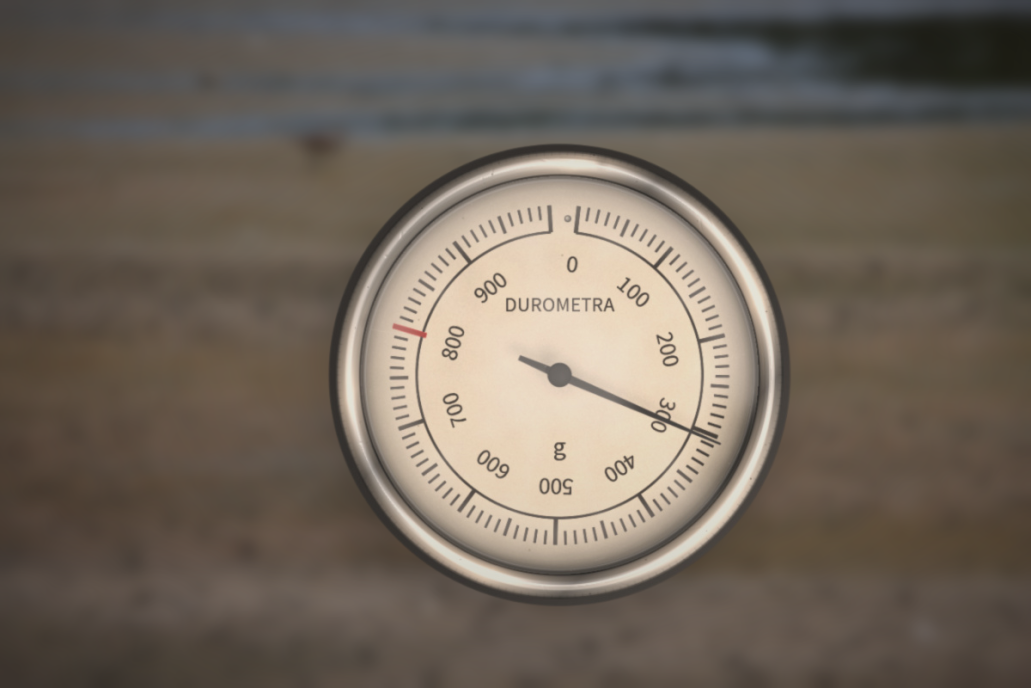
305g
